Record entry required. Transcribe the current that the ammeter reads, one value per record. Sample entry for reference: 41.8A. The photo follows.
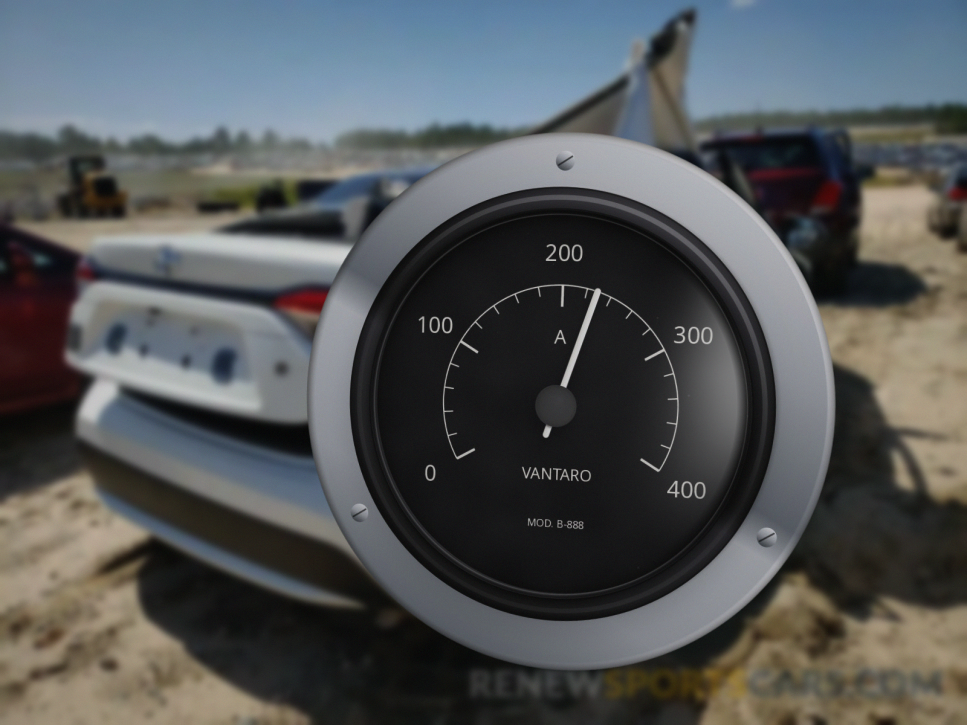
230A
